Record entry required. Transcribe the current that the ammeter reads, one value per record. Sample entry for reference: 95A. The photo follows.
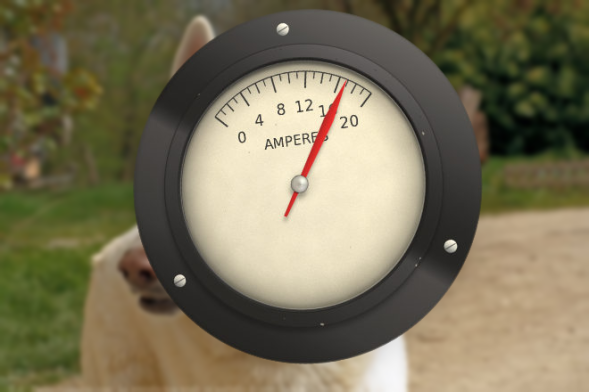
17A
